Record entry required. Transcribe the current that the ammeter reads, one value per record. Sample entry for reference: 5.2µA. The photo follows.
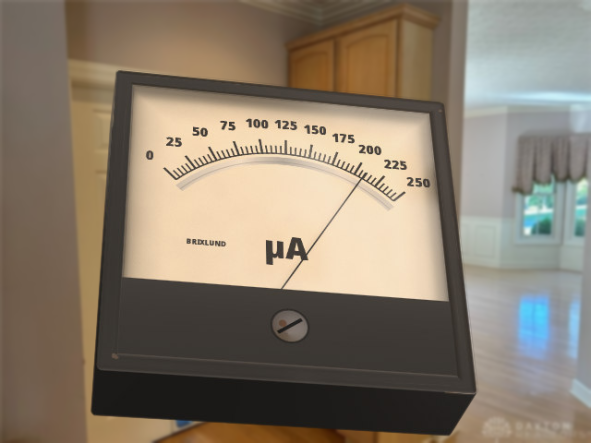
210µA
